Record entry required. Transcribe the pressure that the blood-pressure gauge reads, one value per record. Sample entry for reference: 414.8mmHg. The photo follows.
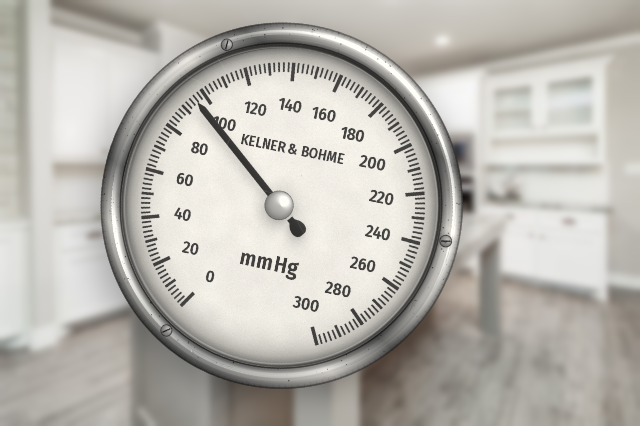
96mmHg
